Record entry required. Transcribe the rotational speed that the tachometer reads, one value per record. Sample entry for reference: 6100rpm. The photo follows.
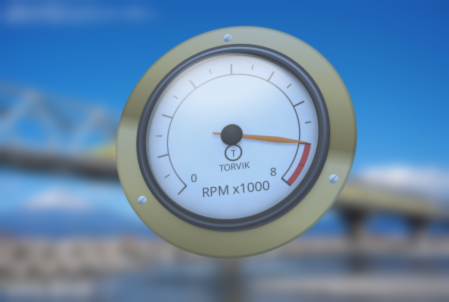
7000rpm
